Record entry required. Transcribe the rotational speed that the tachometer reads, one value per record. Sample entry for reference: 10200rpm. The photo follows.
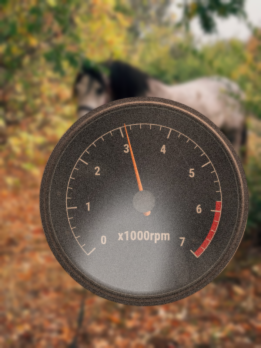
3100rpm
